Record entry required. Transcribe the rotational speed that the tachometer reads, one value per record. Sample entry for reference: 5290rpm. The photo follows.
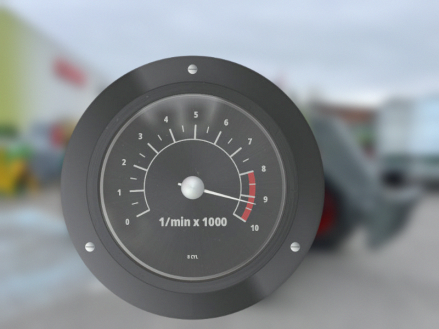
9250rpm
